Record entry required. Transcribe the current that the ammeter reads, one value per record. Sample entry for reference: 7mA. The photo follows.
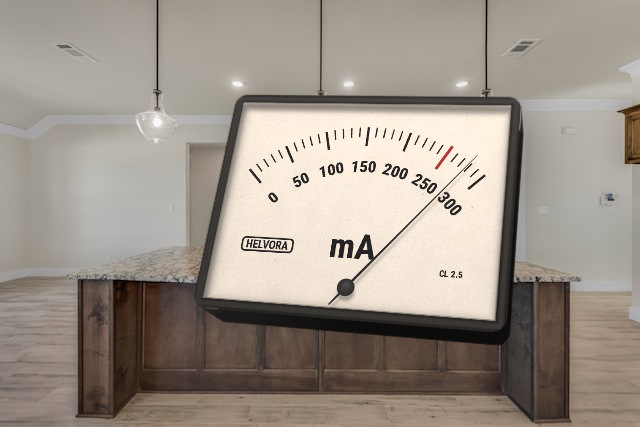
280mA
